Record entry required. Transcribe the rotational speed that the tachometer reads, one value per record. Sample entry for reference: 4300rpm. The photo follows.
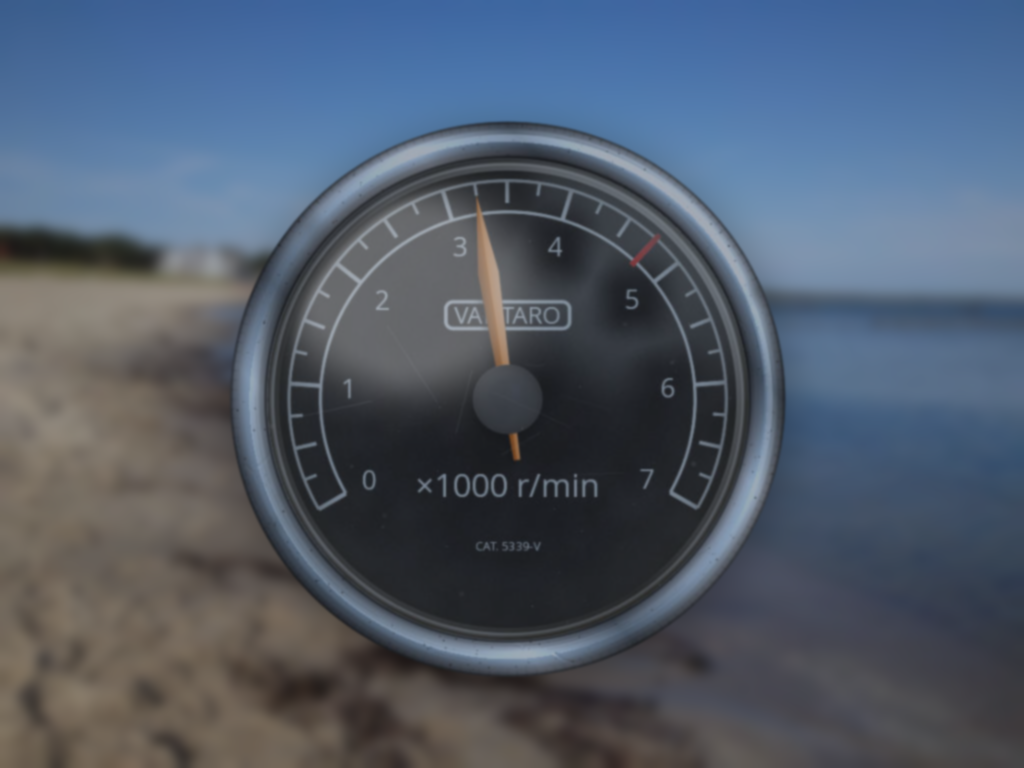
3250rpm
